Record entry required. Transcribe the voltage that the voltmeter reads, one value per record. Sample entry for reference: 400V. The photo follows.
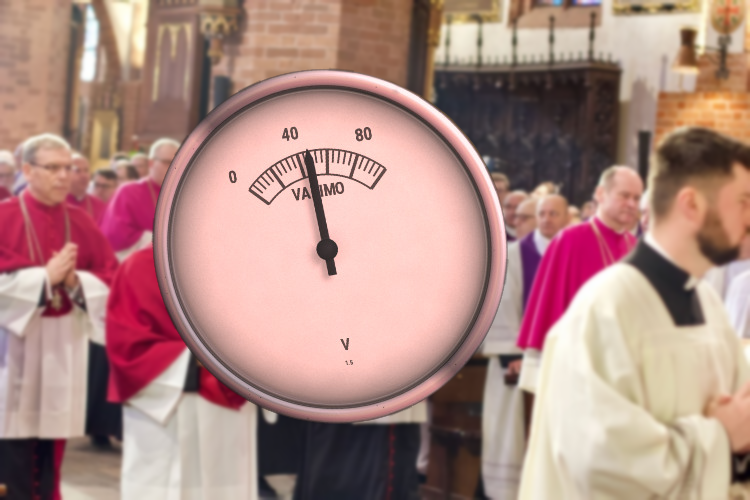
48V
